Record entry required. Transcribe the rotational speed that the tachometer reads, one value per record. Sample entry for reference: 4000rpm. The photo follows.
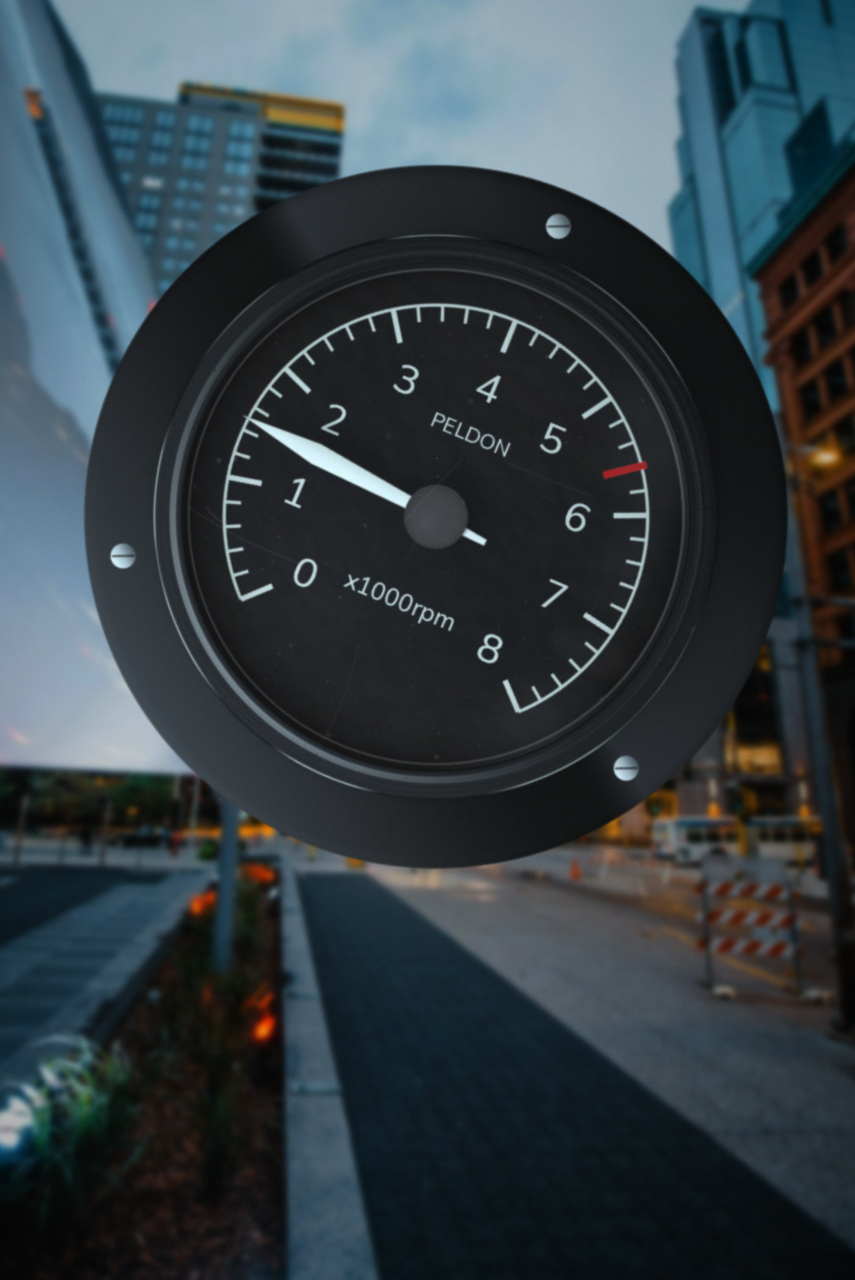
1500rpm
